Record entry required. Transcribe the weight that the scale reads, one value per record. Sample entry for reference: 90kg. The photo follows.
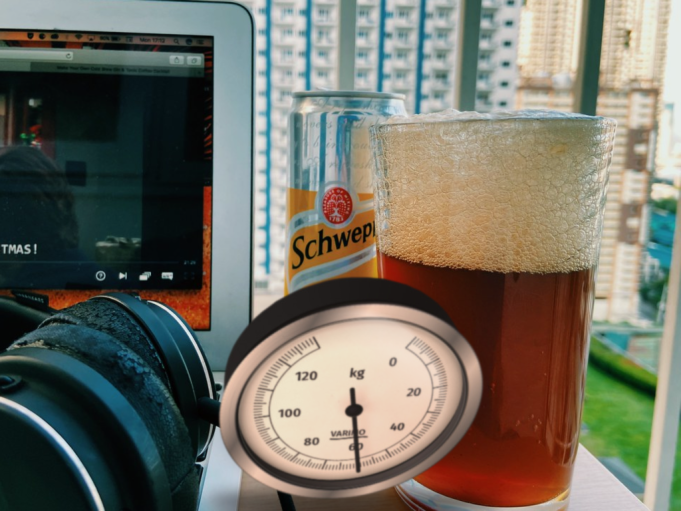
60kg
